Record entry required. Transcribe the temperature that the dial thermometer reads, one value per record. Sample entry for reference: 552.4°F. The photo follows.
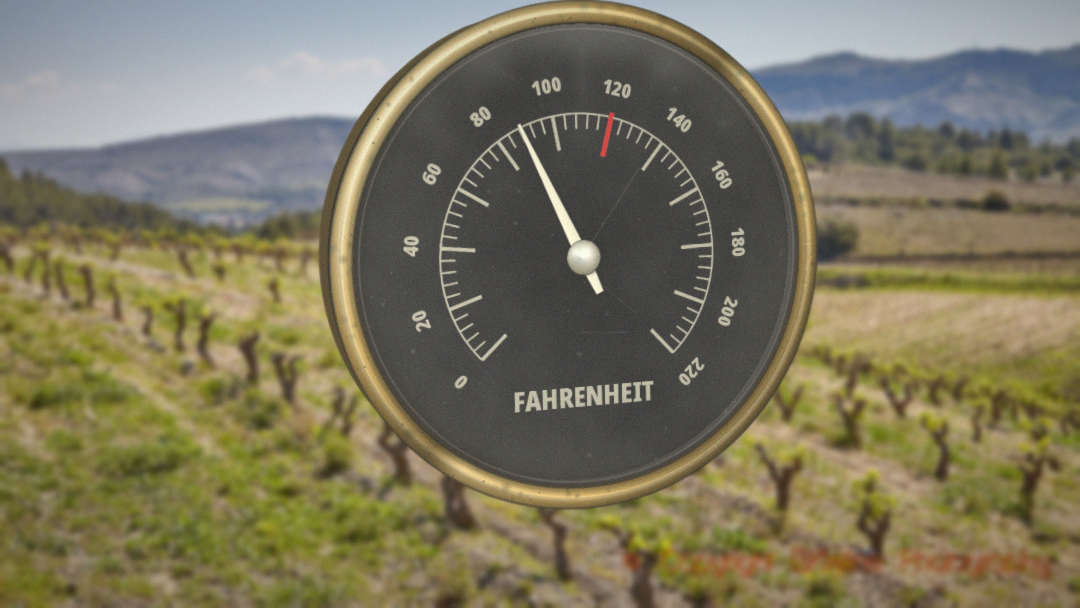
88°F
